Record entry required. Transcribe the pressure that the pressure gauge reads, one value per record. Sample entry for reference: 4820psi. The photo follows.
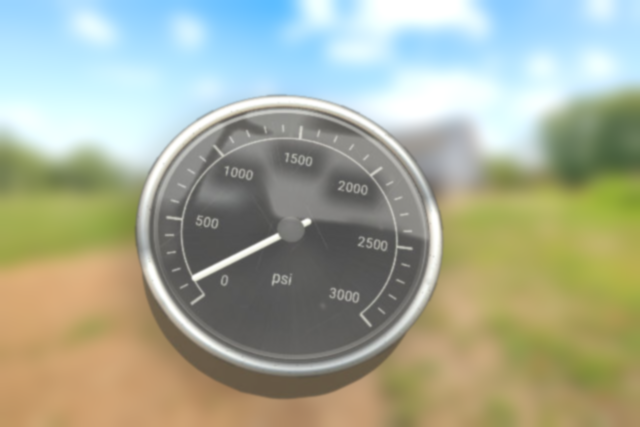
100psi
